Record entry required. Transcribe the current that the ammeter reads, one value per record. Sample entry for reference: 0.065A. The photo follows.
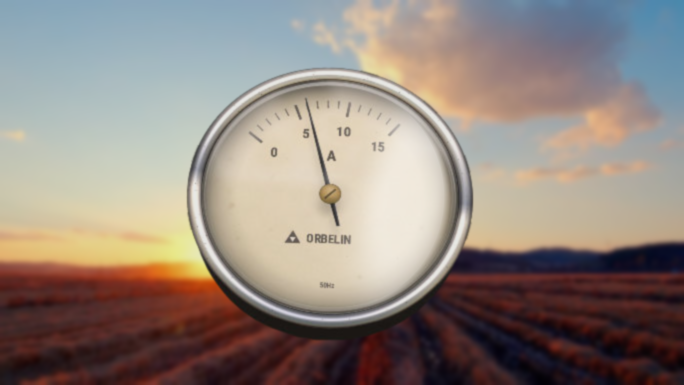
6A
